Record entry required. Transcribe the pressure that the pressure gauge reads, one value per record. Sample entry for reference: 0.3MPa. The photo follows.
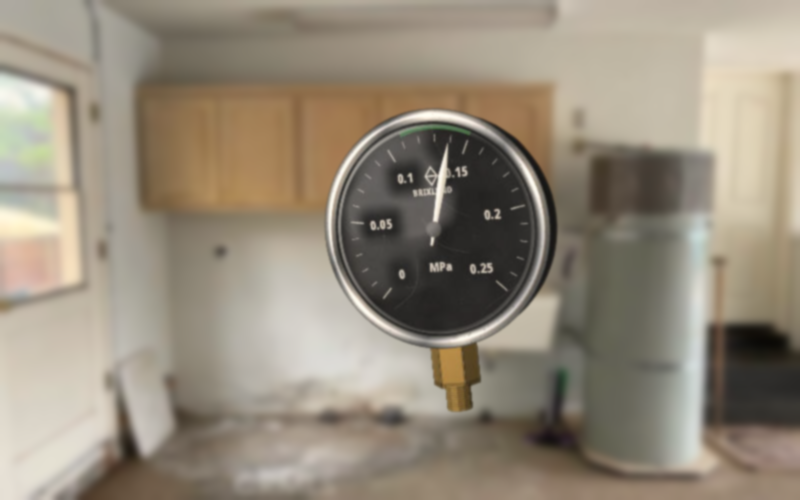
0.14MPa
